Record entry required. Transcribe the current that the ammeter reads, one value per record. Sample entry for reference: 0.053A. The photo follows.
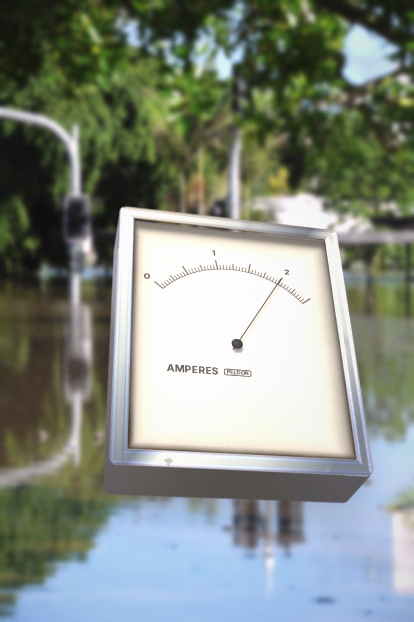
2A
